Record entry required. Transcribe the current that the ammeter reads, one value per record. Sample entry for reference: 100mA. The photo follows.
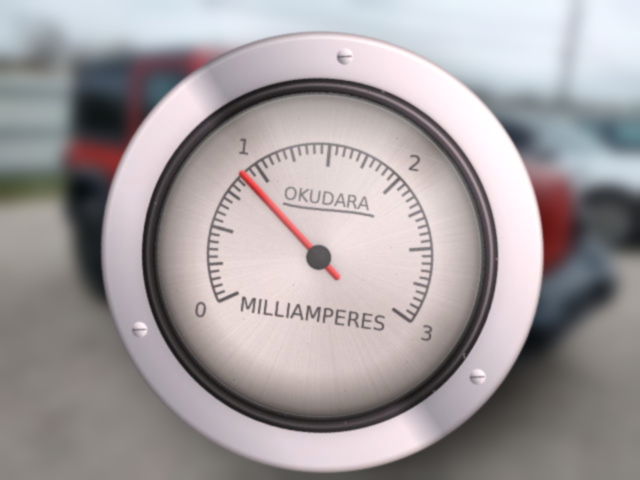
0.9mA
